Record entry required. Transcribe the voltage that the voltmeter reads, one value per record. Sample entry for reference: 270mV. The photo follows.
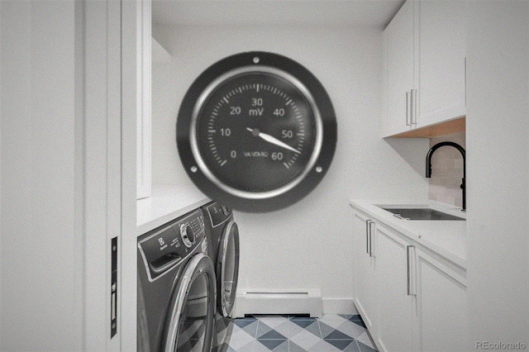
55mV
